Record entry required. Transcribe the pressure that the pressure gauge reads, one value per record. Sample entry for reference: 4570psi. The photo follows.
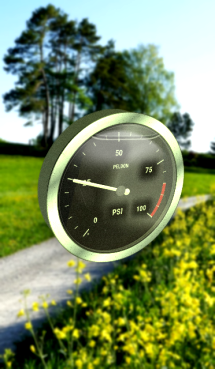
25psi
